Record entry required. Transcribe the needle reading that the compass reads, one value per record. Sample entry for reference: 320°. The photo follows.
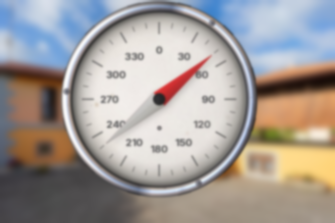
50°
